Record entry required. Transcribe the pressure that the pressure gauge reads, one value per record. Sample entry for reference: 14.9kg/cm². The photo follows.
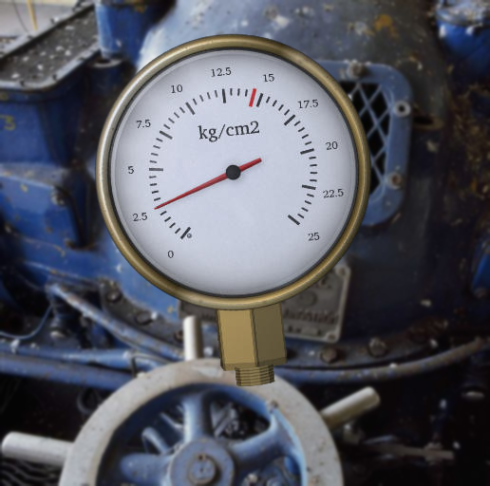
2.5kg/cm²
